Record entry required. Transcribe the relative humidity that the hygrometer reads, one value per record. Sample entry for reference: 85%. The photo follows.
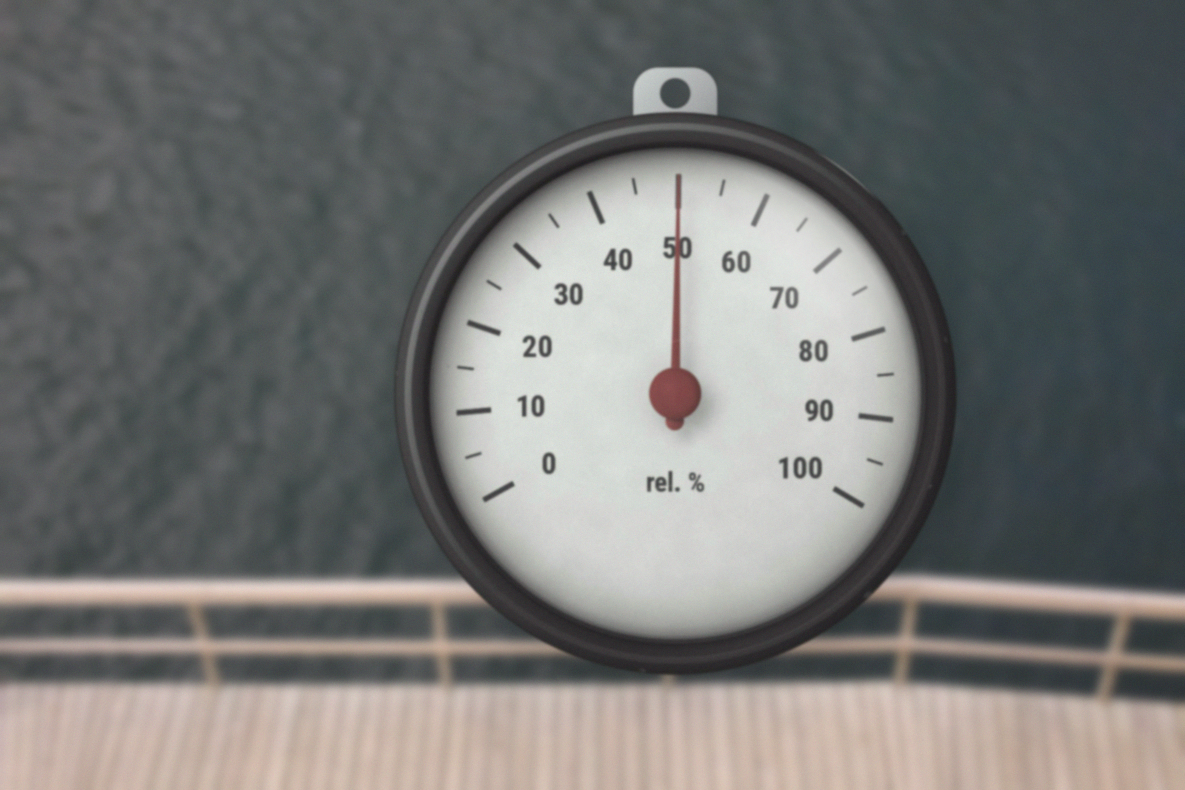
50%
